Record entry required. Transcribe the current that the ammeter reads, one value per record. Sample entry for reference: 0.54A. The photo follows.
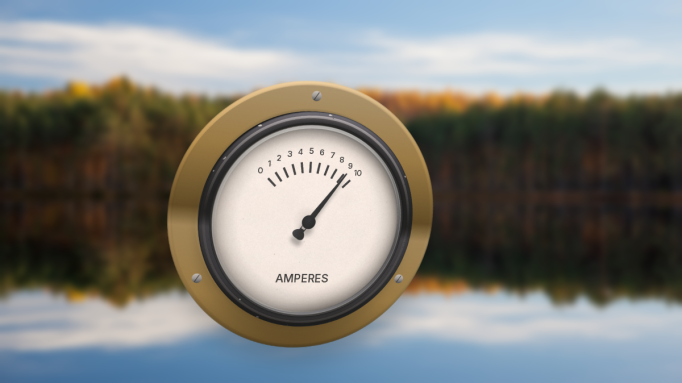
9A
